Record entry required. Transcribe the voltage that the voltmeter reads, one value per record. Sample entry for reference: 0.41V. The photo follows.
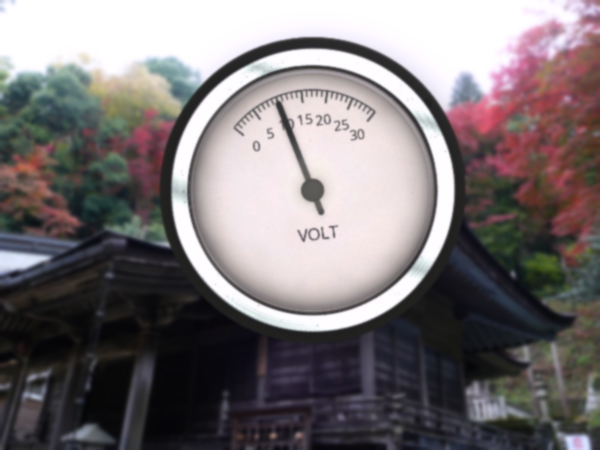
10V
